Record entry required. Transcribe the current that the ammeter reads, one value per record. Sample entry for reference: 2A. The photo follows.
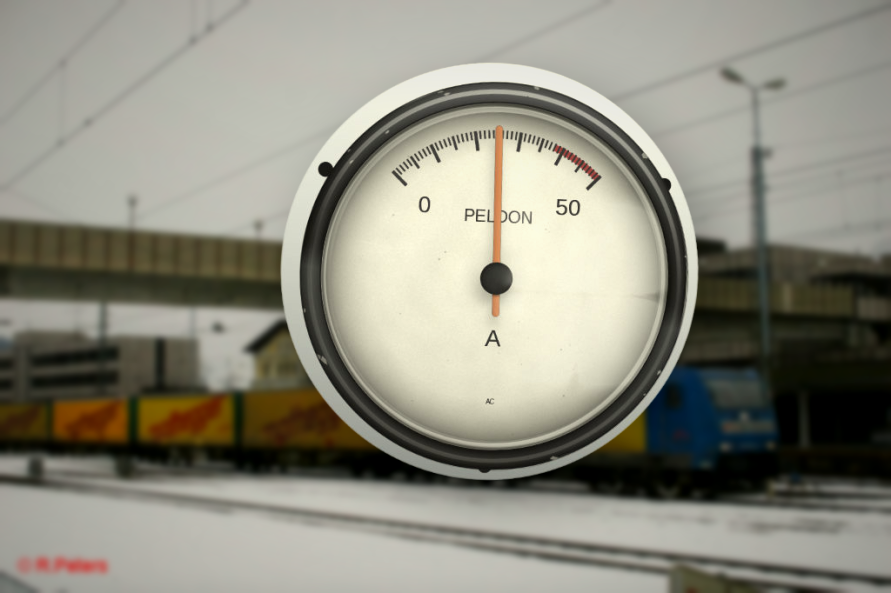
25A
